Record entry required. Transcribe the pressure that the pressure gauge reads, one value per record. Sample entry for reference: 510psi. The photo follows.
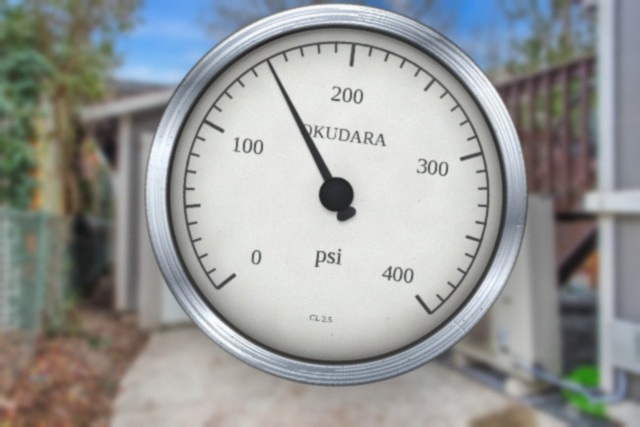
150psi
